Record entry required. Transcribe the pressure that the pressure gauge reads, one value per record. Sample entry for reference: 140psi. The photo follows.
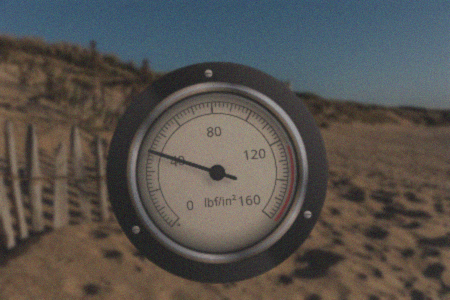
40psi
